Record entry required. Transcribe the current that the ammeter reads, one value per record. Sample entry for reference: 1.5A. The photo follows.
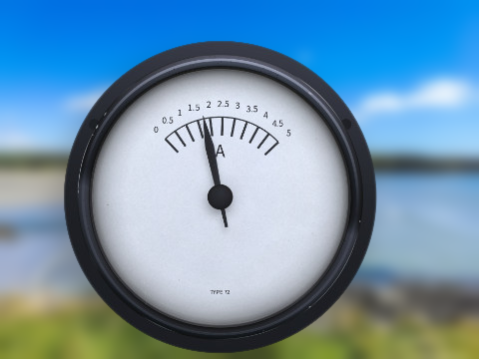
1.75A
